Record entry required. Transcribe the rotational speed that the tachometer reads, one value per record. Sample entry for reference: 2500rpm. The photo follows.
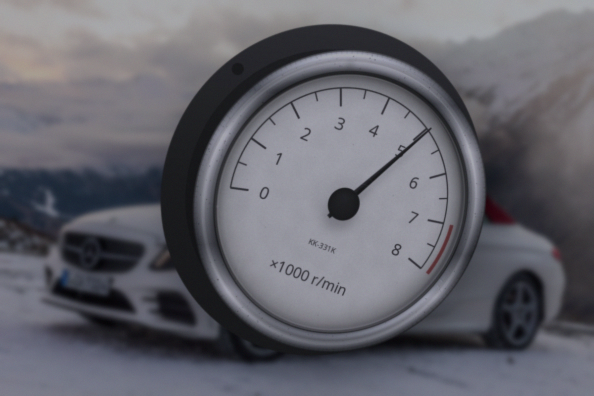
5000rpm
